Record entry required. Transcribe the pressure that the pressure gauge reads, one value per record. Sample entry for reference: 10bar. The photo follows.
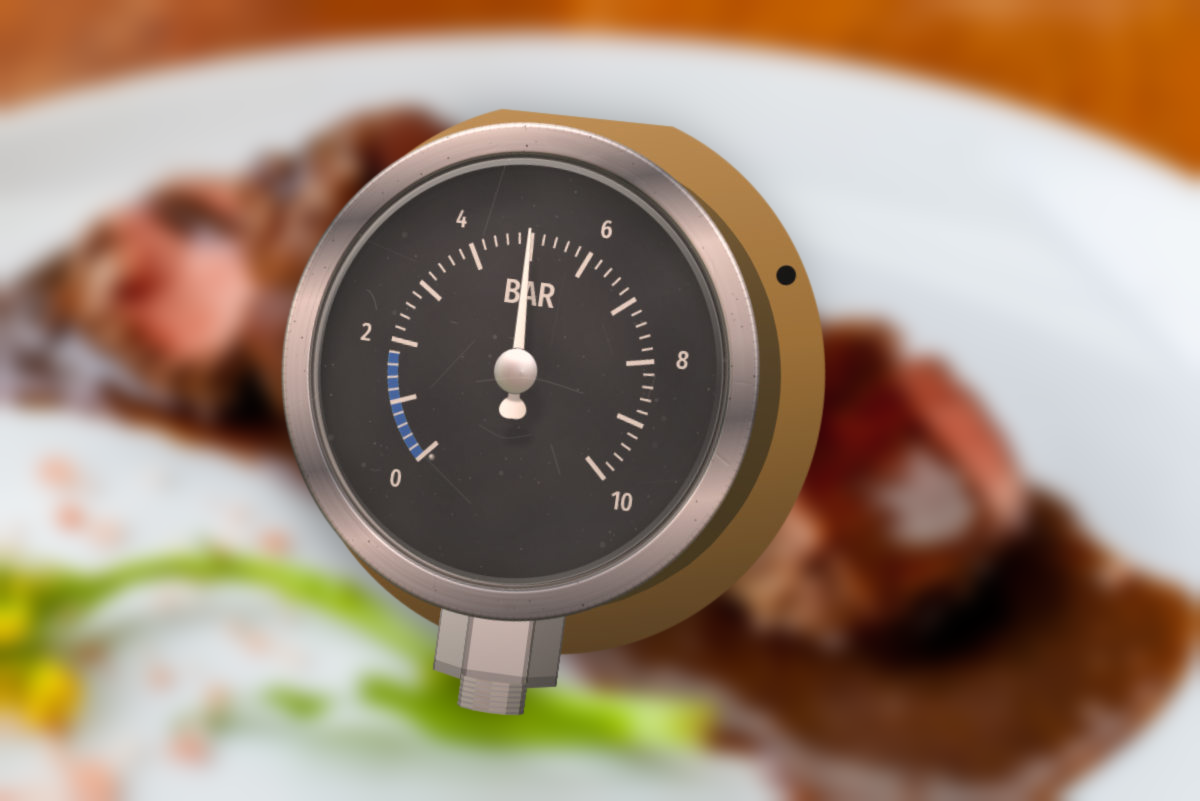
5bar
